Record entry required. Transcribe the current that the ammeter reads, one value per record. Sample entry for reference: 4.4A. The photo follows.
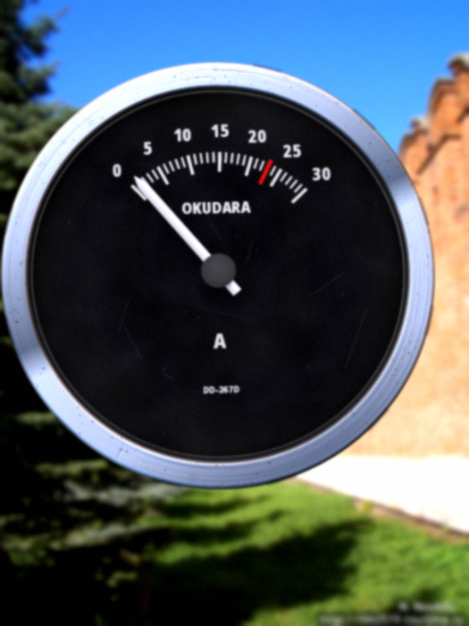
1A
